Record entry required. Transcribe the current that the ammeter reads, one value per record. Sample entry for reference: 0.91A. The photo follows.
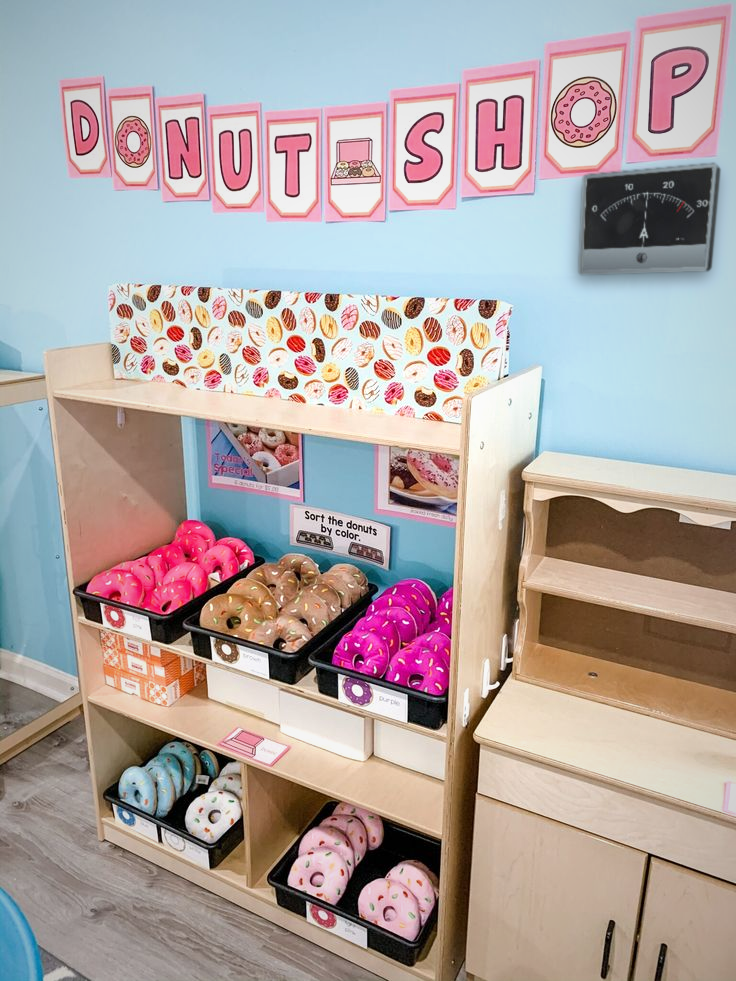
15A
